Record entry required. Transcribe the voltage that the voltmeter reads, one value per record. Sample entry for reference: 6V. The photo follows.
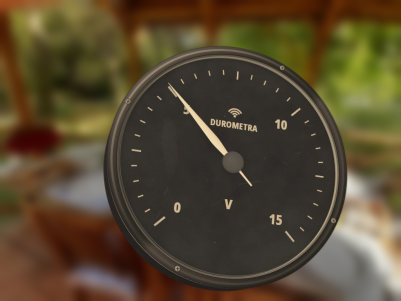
5V
